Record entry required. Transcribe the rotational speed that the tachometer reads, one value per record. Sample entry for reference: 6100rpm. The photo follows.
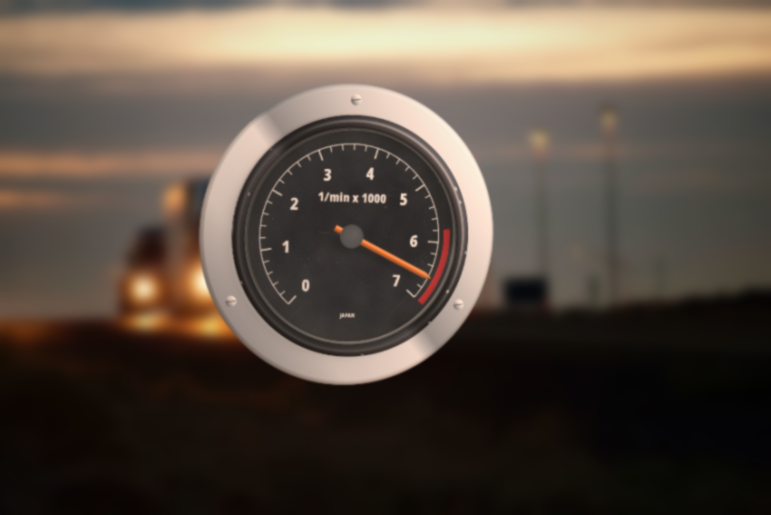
6600rpm
